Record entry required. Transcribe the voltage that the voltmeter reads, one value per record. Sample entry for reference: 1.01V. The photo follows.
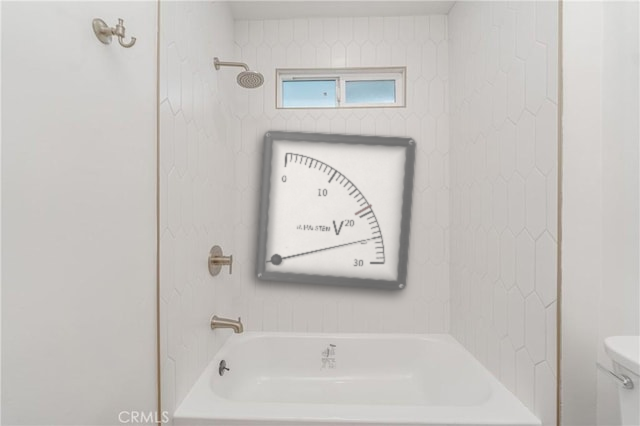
25V
